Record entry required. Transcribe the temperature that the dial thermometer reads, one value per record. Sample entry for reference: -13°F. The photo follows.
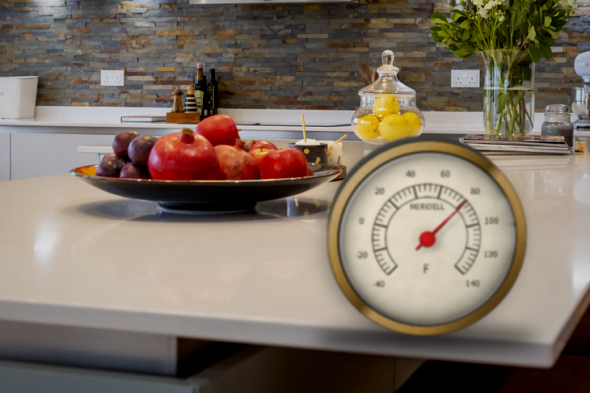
80°F
